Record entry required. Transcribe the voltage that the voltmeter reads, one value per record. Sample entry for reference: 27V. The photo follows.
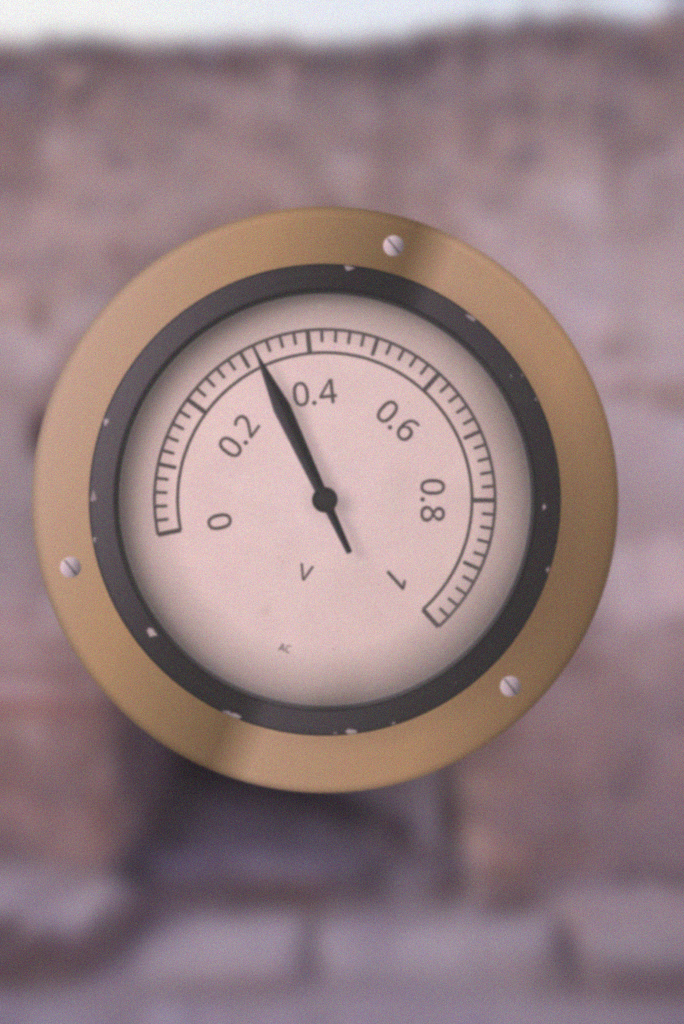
0.32V
